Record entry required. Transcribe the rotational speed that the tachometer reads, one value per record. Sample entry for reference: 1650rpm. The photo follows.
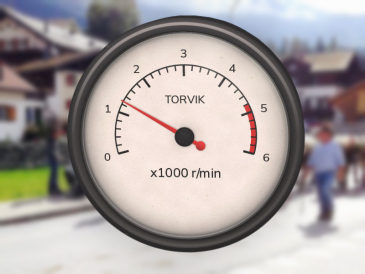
1300rpm
